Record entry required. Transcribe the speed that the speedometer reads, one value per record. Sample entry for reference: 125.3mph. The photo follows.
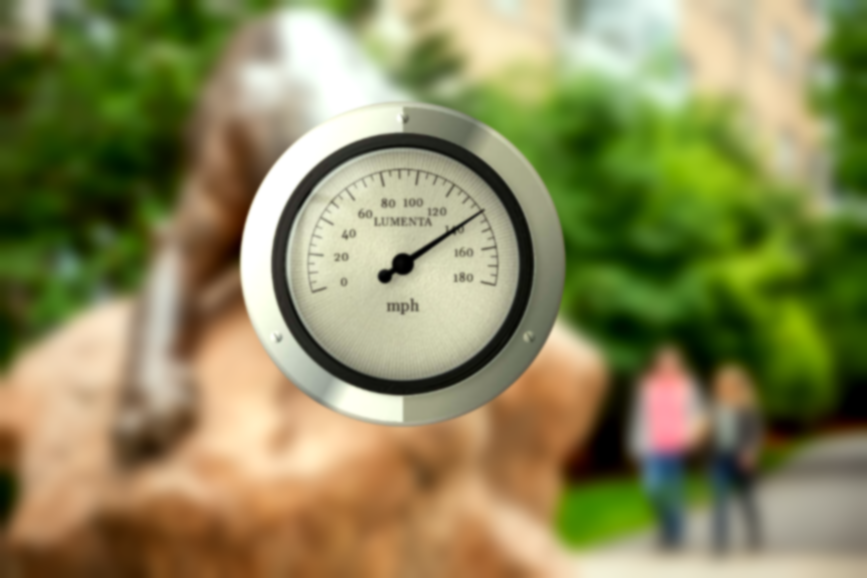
140mph
